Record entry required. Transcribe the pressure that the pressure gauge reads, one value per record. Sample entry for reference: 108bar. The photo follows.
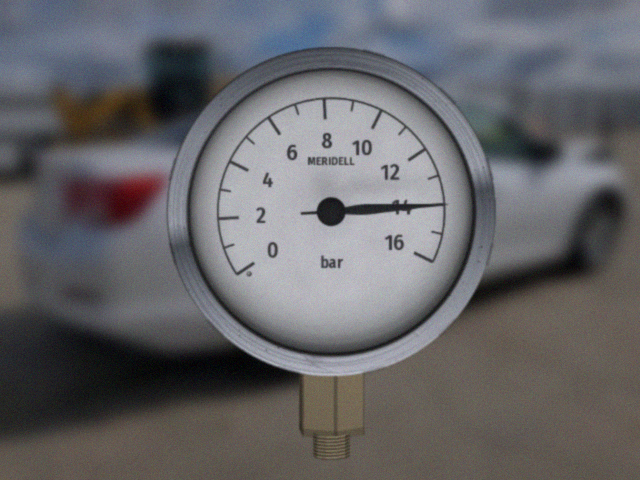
14bar
